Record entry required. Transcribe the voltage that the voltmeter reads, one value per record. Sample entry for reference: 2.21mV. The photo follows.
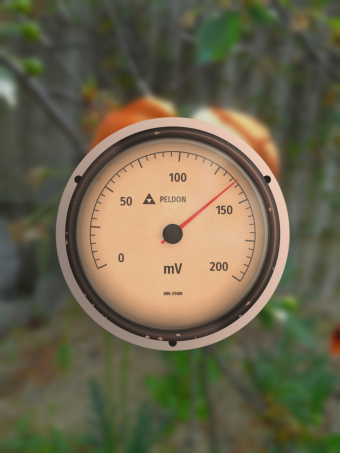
137.5mV
